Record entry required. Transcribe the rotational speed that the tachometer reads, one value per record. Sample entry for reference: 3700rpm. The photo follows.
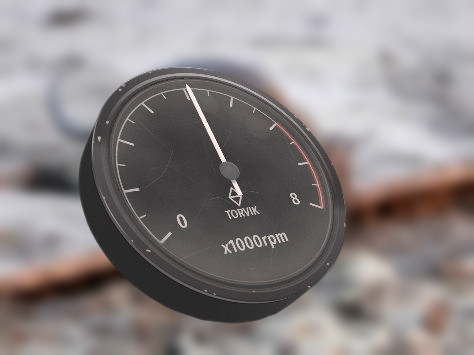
4000rpm
